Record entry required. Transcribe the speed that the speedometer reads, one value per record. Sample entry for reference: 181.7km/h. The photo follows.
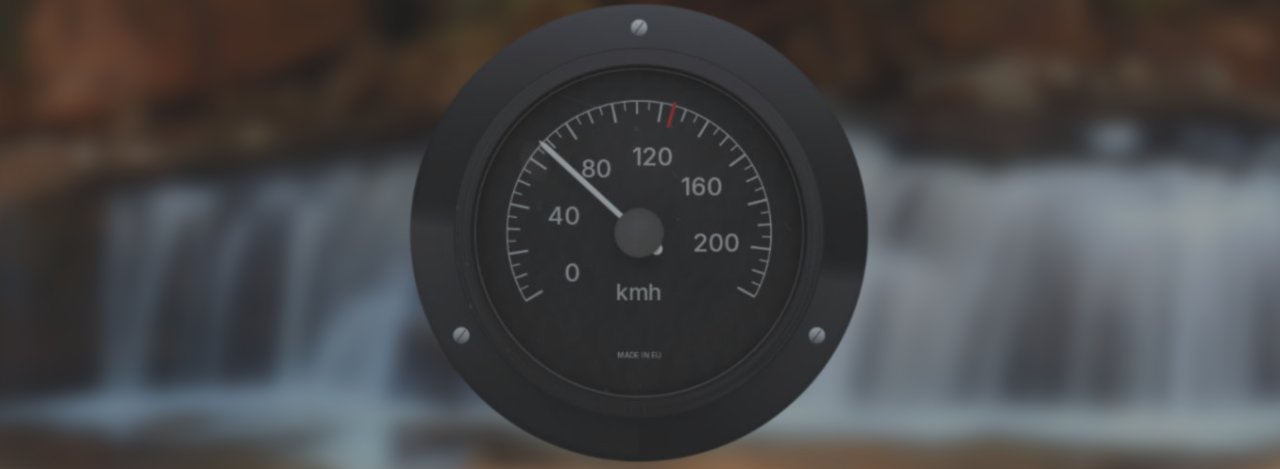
67.5km/h
